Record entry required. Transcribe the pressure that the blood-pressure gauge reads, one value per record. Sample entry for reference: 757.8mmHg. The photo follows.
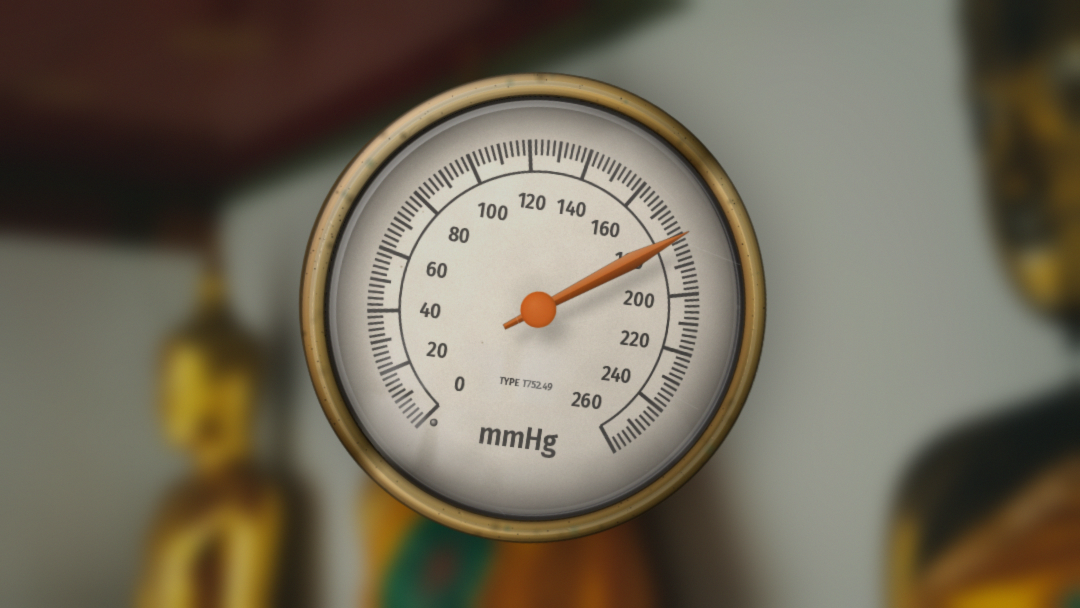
180mmHg
